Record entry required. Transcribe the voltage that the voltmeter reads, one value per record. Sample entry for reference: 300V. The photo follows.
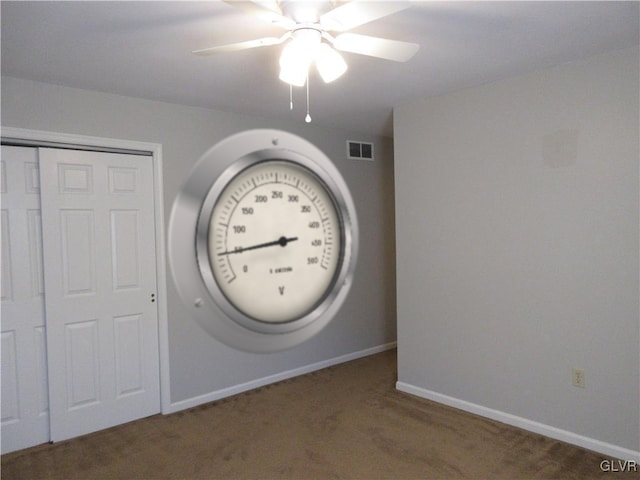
50V
